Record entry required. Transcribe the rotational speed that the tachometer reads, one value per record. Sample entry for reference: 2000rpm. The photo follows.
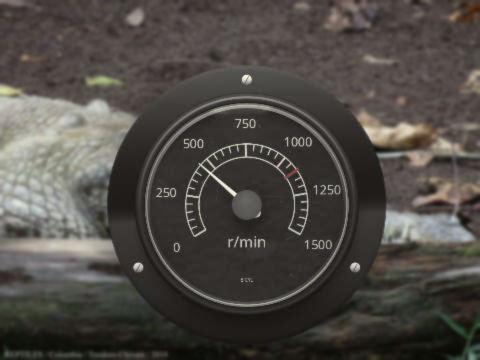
450rpm
